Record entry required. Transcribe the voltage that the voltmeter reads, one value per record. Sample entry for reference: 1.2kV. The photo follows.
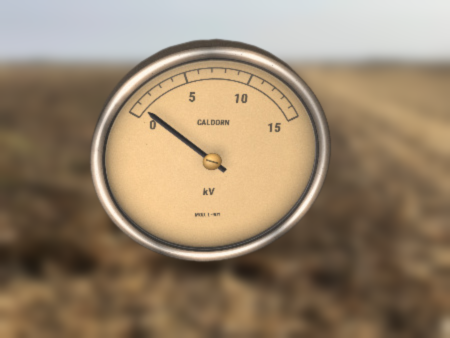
1kV
